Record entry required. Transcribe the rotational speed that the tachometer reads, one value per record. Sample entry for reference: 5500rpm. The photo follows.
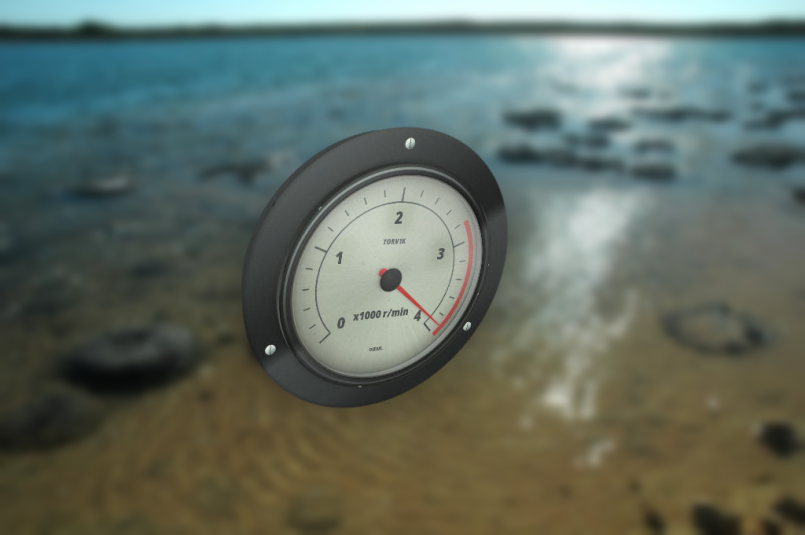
3900rpm
